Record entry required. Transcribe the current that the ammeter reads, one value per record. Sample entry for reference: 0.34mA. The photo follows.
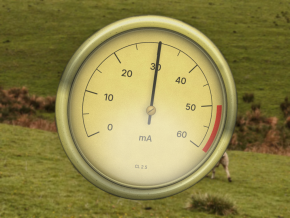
30mA
